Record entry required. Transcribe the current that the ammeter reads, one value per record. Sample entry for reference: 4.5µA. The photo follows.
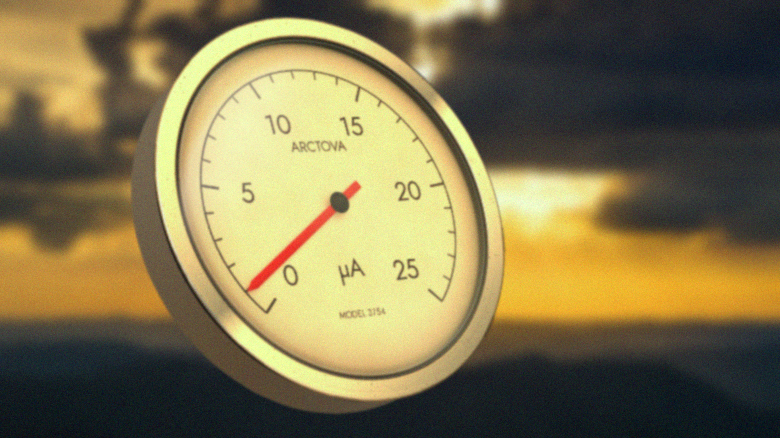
1µA
